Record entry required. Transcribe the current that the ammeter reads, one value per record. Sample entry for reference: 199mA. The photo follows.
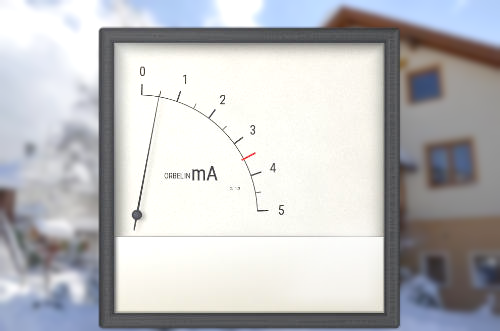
0.5mA
